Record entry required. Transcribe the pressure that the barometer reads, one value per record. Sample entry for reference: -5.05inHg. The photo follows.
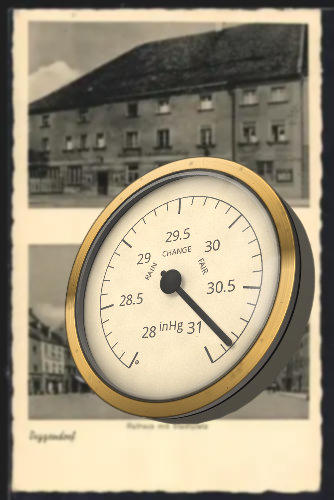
30.85inHg
